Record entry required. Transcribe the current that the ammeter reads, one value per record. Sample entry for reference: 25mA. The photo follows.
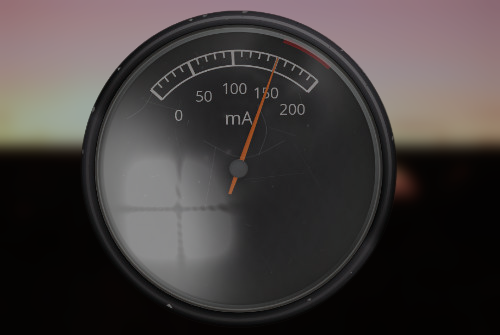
150mA
